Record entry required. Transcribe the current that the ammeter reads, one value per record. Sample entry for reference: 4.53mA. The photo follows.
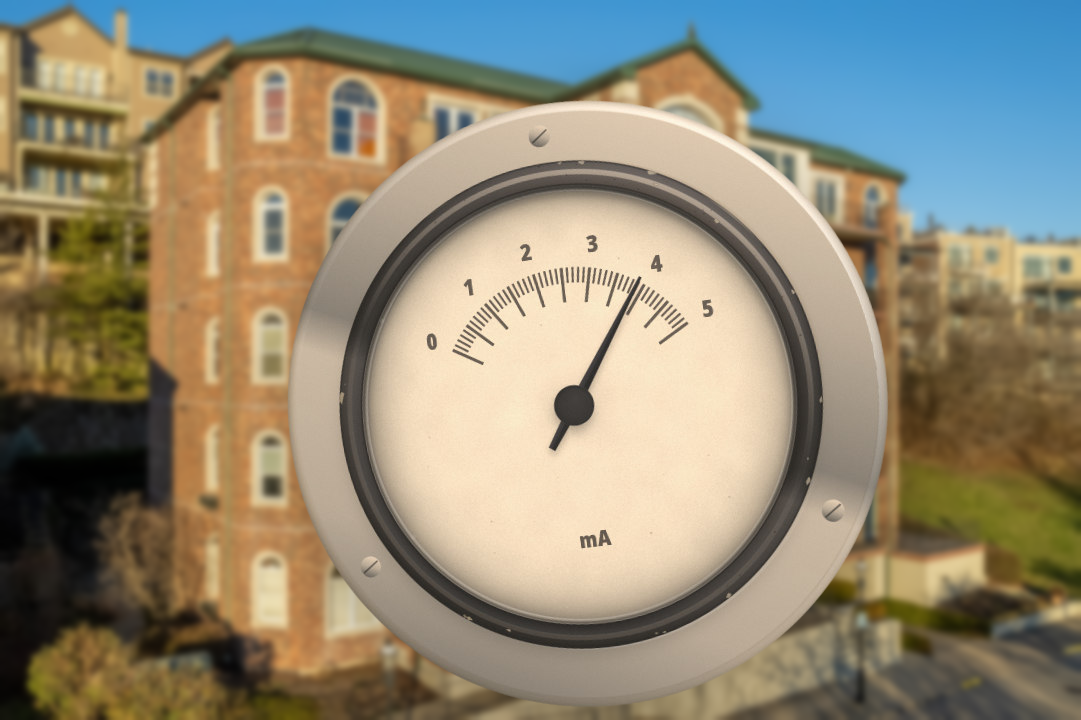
3.9mA
